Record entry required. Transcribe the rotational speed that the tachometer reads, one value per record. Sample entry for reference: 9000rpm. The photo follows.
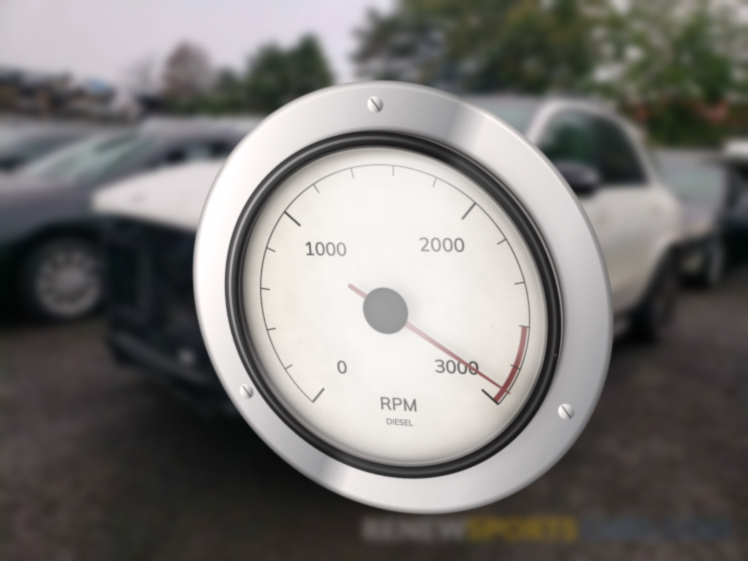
2900rpm
